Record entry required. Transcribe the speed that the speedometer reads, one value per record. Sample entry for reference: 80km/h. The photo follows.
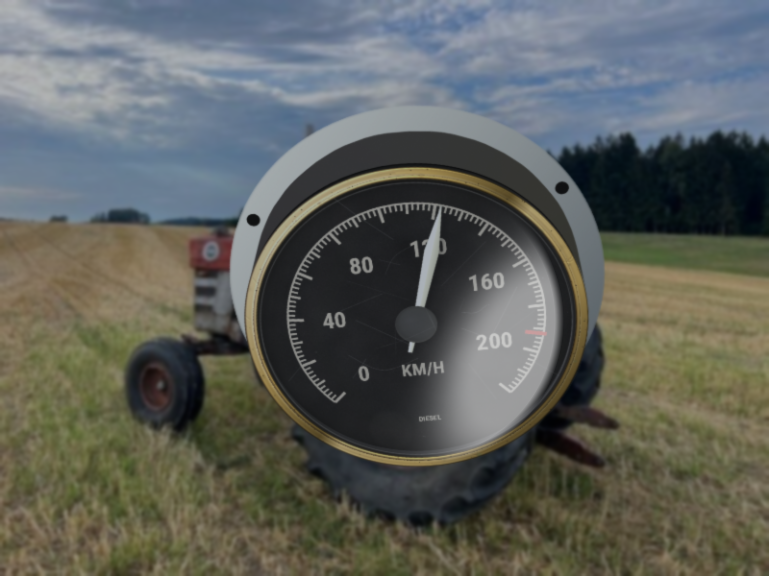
122km/h
